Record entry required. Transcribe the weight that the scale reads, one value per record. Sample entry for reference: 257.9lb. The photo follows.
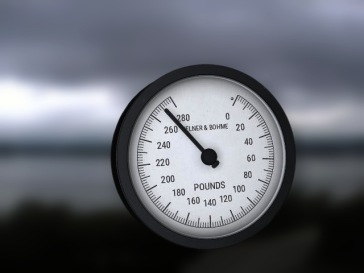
270lb
